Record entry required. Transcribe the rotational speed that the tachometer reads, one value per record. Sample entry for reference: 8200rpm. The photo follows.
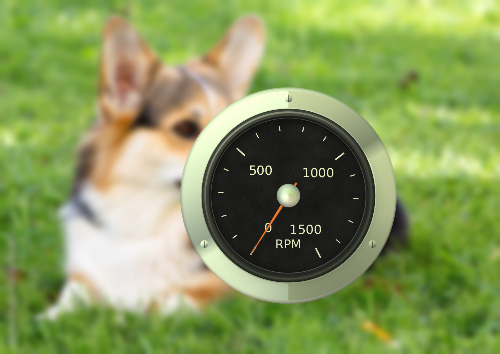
0rpm
